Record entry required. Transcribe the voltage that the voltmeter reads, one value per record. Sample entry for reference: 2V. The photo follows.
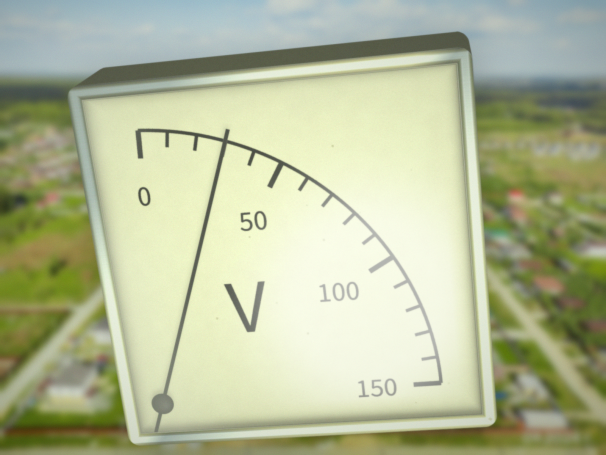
30V
